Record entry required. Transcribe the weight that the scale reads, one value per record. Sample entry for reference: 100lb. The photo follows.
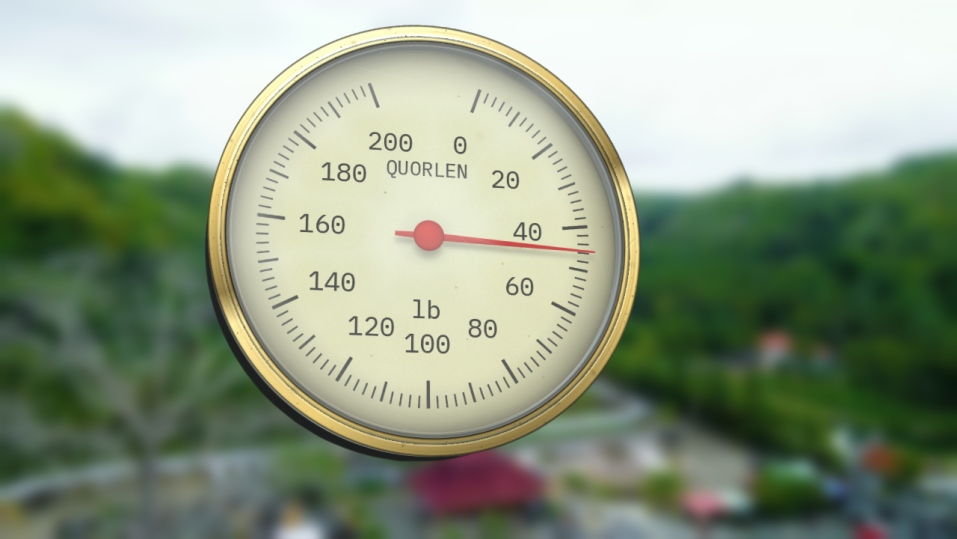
46lb
